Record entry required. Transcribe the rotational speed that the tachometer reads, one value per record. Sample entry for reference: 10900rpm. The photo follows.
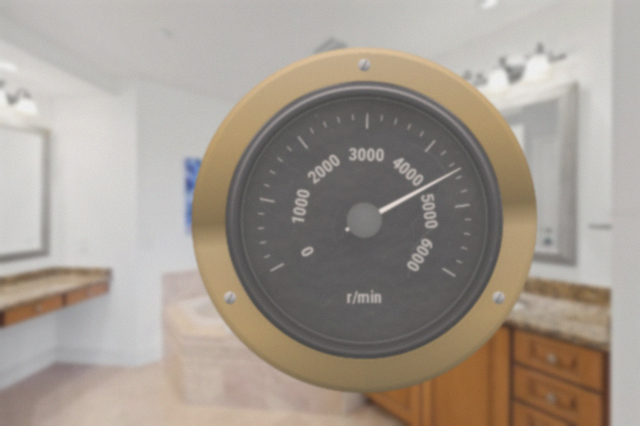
4500rpm
